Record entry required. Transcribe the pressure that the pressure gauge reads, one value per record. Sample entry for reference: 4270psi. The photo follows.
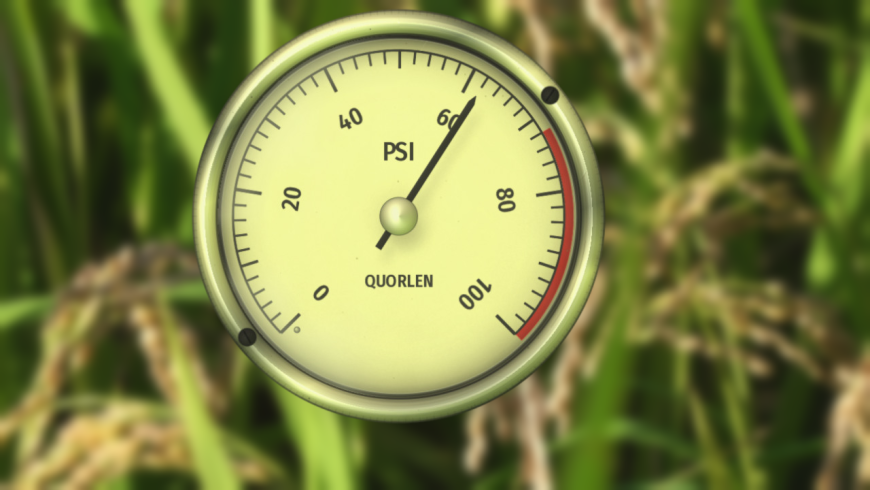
62psi
